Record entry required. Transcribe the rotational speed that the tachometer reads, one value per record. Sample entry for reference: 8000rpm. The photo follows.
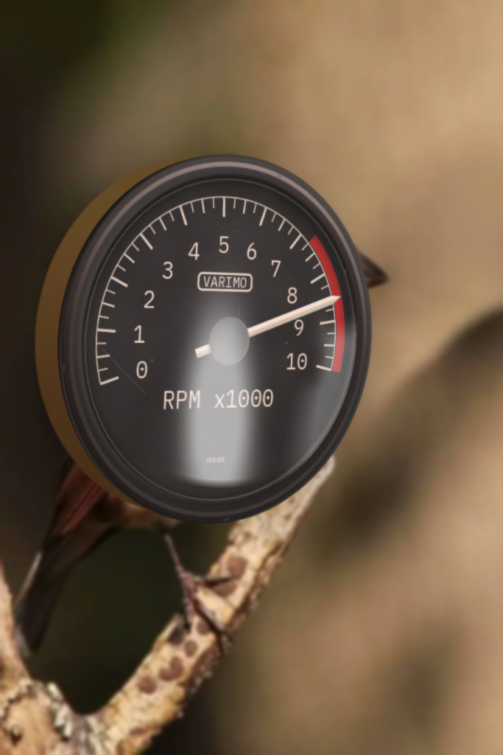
8500rpm
